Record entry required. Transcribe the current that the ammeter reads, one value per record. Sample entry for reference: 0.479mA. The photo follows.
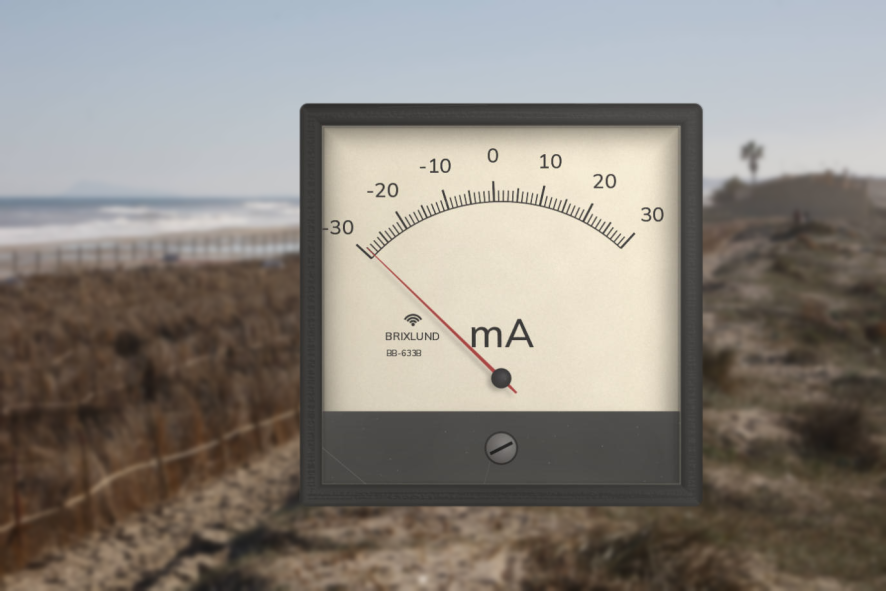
-29mA
